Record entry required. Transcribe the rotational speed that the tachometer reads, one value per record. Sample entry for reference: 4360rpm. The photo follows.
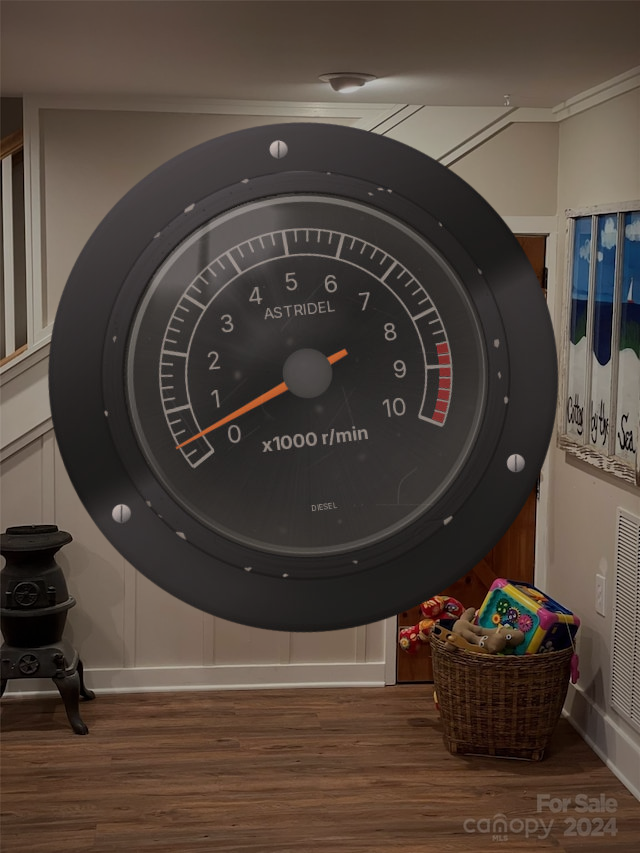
400rpm
